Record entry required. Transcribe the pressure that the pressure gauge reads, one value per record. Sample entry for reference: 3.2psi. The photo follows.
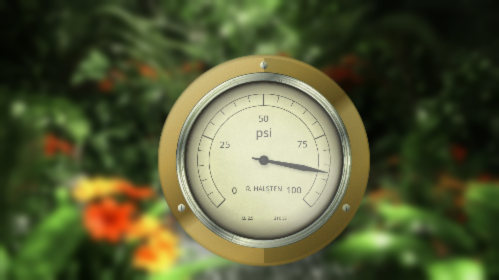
87.5psi
